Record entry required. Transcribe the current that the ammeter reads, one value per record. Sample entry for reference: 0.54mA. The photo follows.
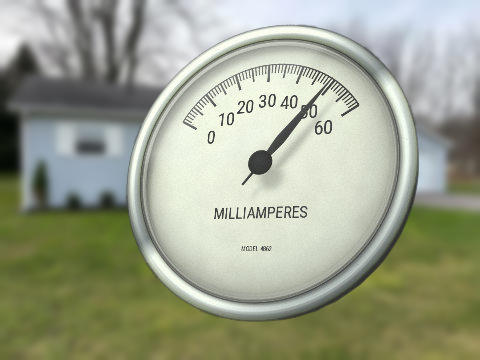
50mA
